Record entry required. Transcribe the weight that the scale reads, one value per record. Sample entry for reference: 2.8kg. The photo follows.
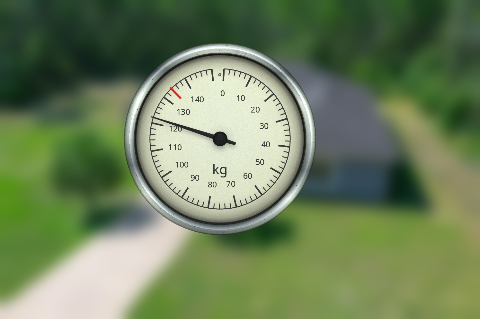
122kg
